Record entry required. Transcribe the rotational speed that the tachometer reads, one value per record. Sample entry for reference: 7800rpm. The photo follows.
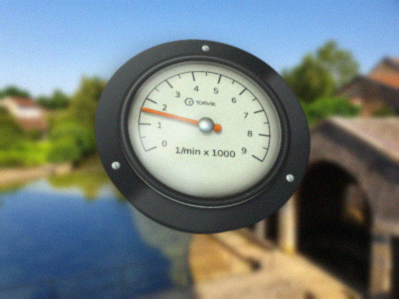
1500rpm
